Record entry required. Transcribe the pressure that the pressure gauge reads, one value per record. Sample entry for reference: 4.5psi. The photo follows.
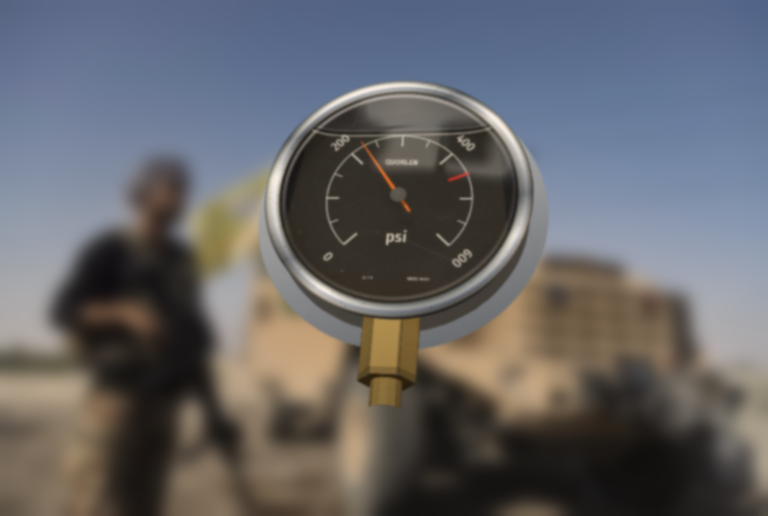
225psi
